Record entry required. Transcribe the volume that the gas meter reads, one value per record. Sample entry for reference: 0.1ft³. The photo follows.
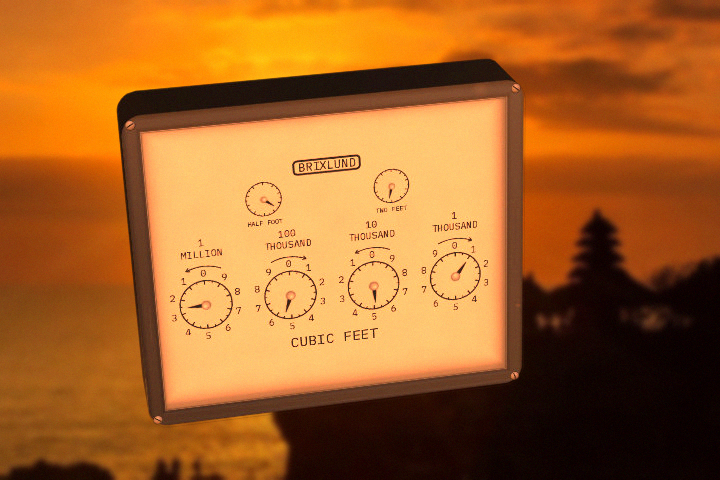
255100ft³
